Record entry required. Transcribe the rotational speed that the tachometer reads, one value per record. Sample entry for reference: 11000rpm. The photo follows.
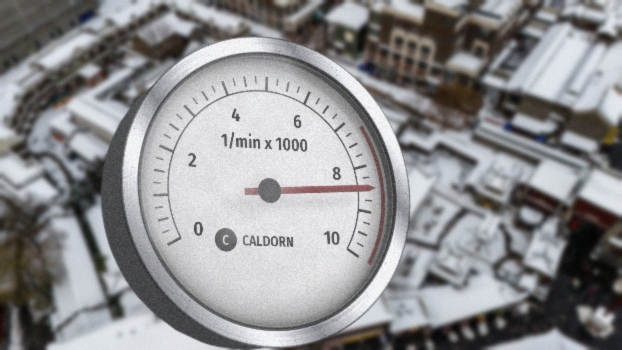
8500rpm
